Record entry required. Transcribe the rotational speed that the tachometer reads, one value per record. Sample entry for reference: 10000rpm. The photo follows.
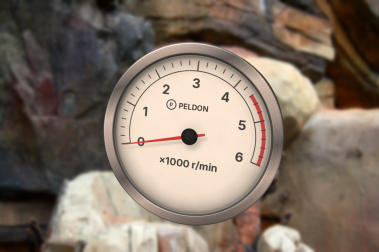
0rpm
